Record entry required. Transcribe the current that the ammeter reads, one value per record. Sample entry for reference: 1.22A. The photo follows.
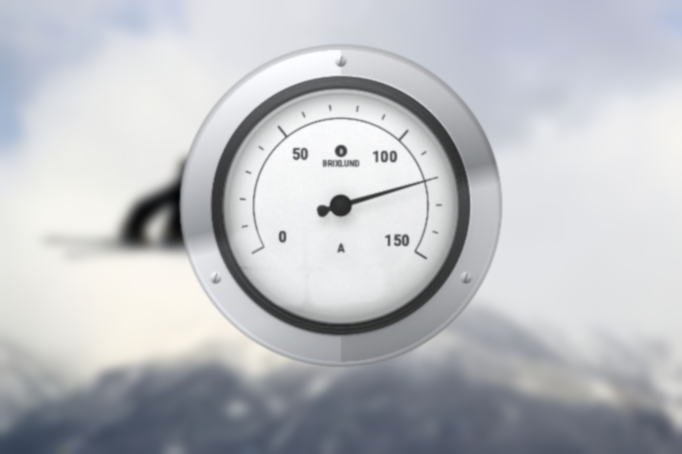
120A
